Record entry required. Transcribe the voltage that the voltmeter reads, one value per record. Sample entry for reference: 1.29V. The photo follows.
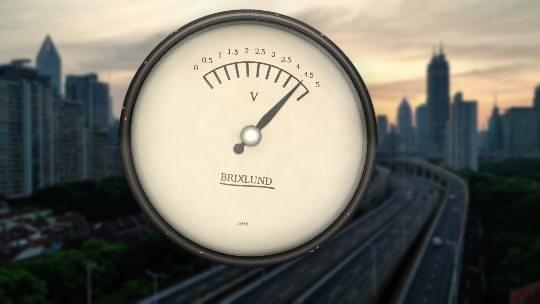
4.5V
